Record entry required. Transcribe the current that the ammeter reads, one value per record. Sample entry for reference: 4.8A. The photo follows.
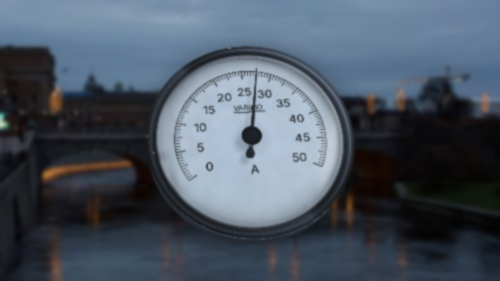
27.5A
